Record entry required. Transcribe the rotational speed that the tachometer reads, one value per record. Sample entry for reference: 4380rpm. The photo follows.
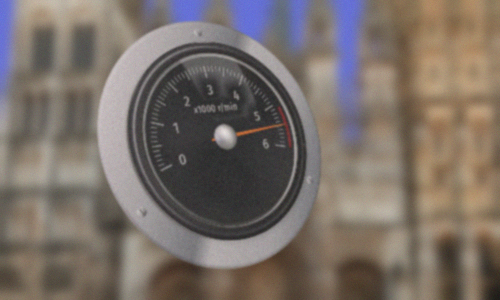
5500rpm
